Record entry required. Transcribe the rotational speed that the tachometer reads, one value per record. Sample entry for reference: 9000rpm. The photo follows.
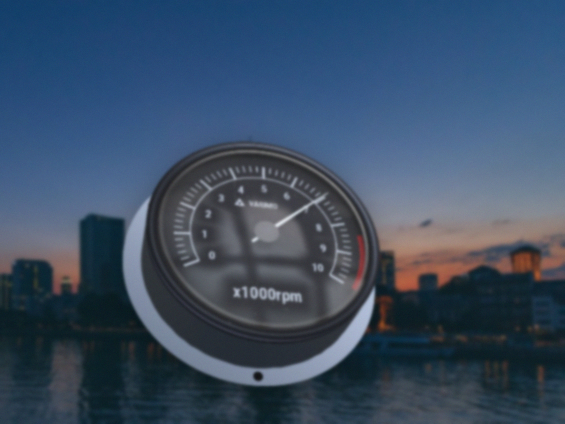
7000rpm
